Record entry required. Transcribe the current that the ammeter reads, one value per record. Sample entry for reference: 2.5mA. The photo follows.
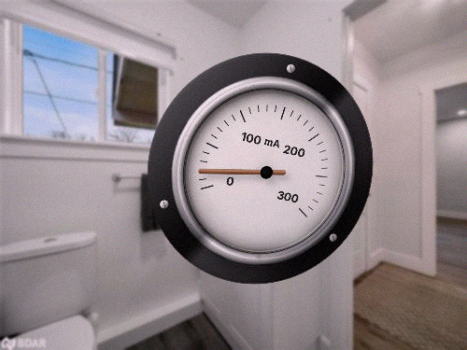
20mA
